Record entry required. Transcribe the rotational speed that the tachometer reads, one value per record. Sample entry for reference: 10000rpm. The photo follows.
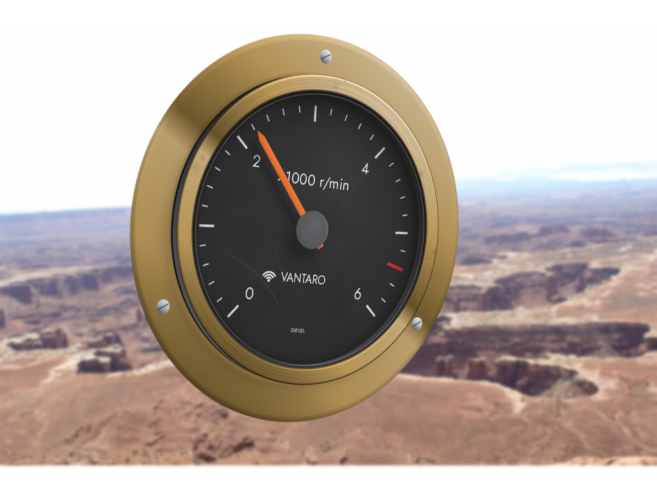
2200rpm
